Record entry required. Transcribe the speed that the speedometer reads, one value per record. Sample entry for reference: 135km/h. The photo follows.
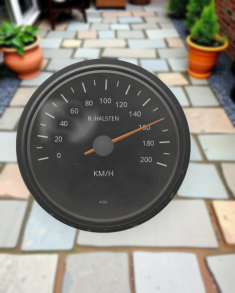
160km/h
